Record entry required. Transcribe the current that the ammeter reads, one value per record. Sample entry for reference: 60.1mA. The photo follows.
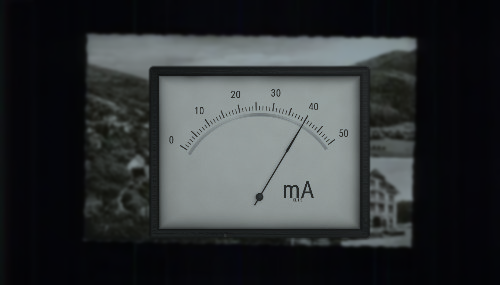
40mA
